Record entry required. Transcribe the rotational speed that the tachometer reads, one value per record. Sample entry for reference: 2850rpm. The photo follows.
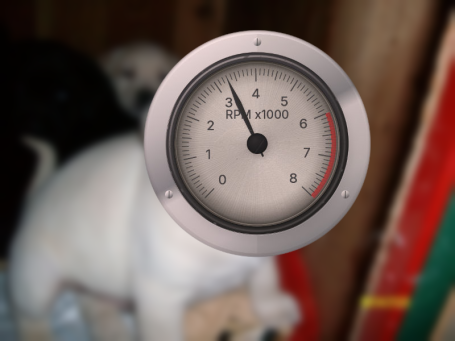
3300rpm
